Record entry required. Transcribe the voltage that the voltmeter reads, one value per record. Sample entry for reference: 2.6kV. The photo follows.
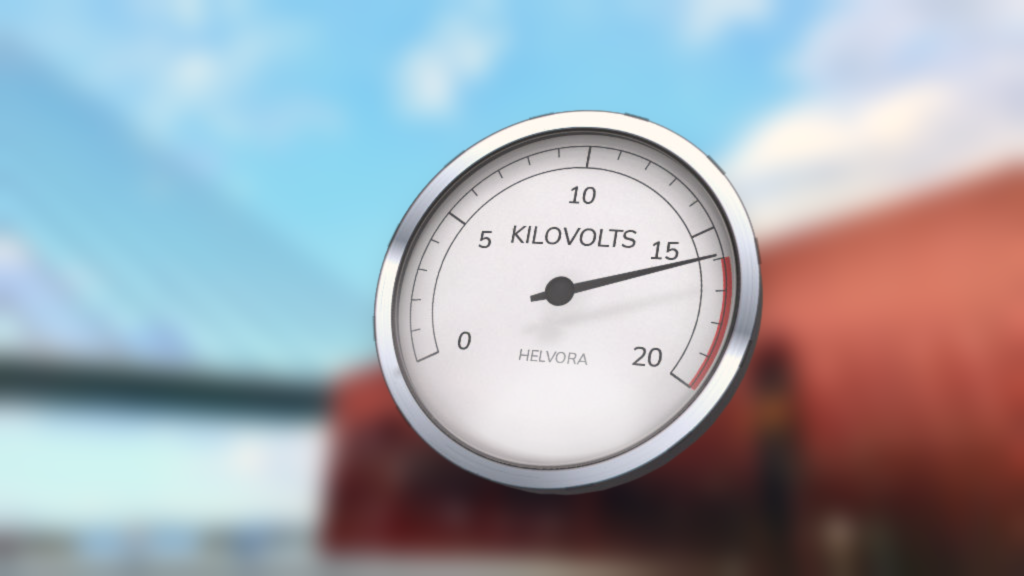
16kV
